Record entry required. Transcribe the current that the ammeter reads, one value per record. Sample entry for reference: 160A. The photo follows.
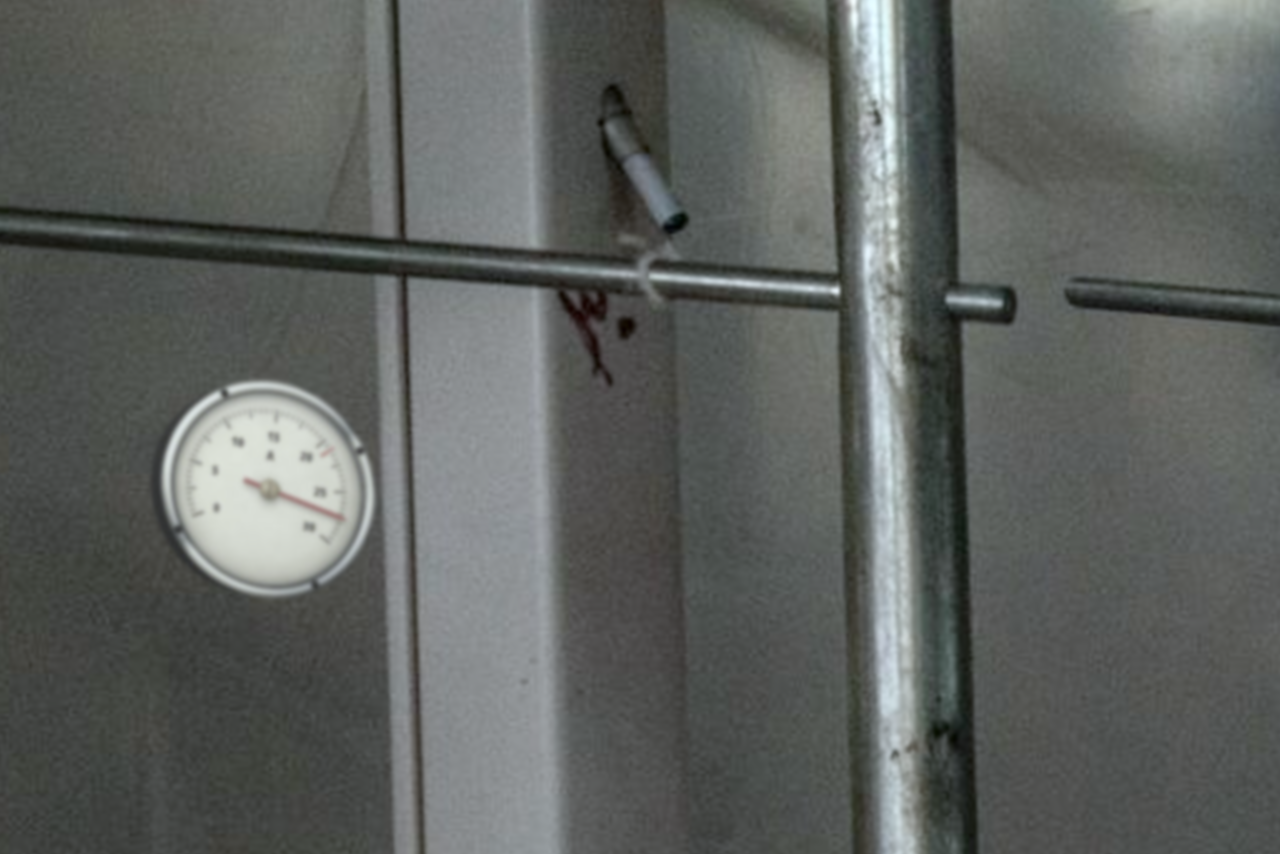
27.5A
